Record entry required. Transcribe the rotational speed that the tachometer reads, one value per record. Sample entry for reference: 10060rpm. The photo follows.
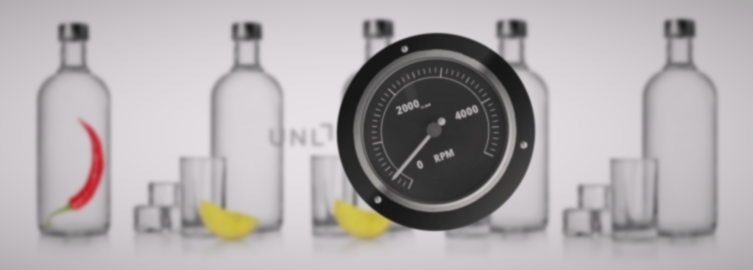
300rpm
